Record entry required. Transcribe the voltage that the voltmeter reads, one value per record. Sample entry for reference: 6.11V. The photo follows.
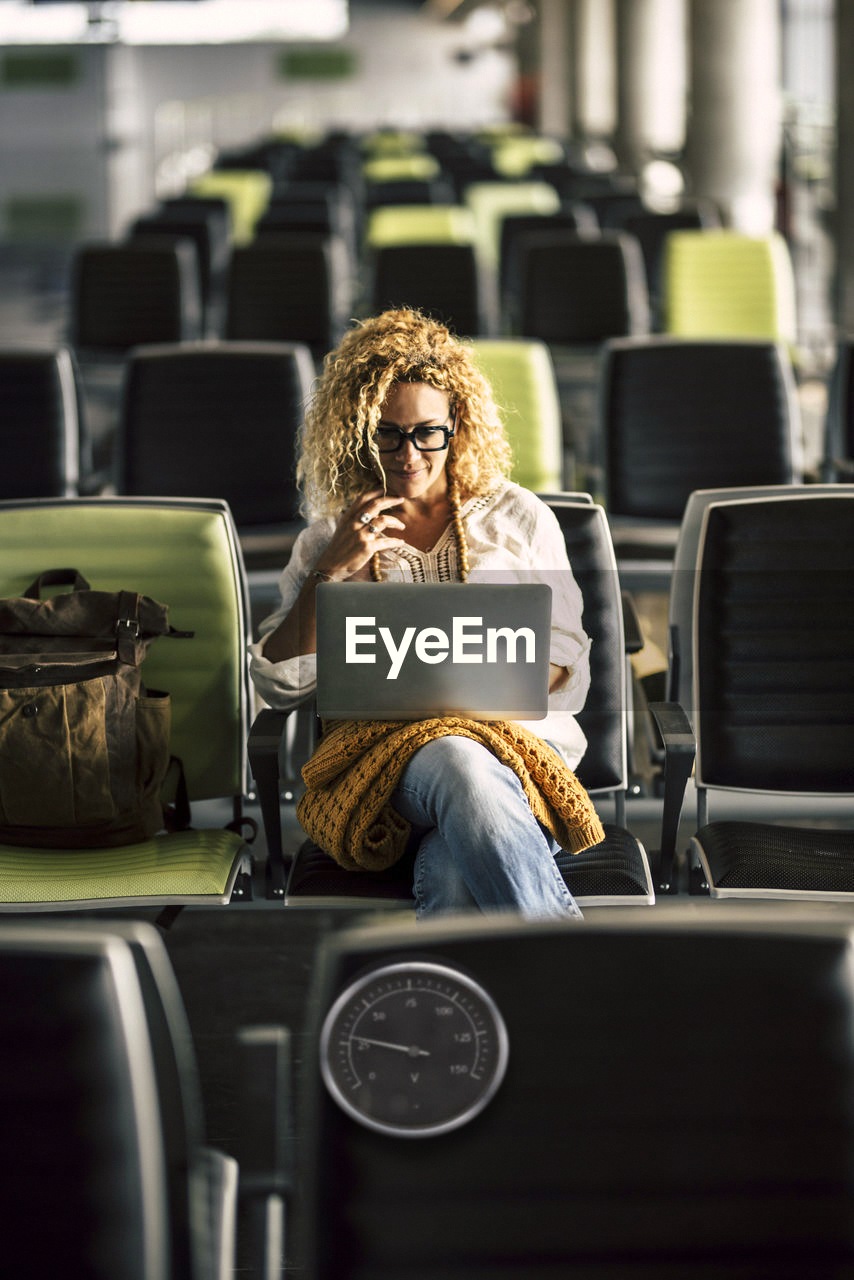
30V
